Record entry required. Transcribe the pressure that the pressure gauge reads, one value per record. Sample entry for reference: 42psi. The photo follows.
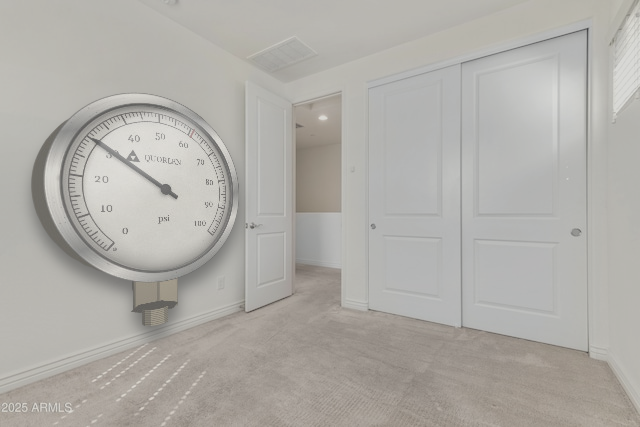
30psi
